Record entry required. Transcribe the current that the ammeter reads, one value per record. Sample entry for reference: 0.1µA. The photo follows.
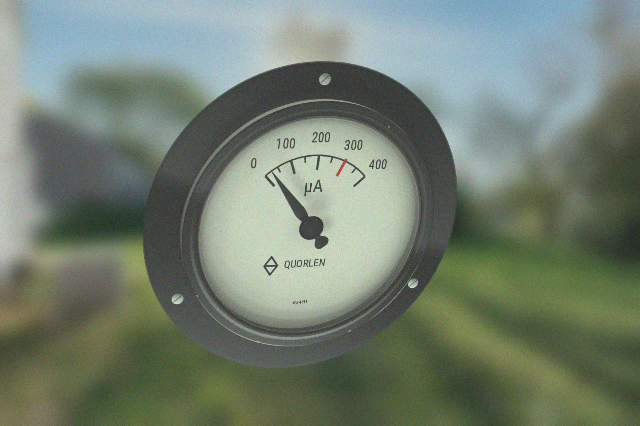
25µA
